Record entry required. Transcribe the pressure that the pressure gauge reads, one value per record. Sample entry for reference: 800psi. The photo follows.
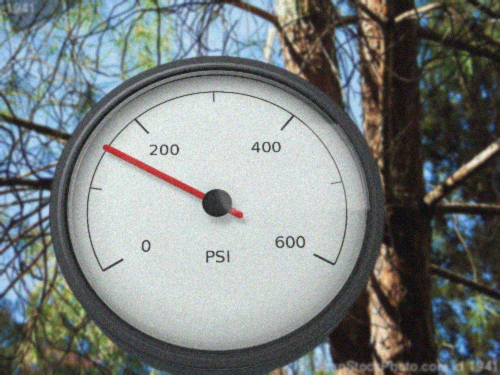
150psi
